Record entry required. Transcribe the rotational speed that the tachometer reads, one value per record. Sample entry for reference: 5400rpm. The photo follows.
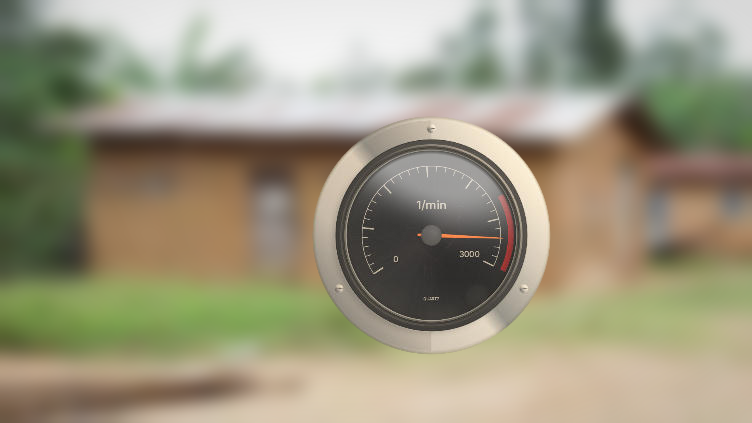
2700rpm
